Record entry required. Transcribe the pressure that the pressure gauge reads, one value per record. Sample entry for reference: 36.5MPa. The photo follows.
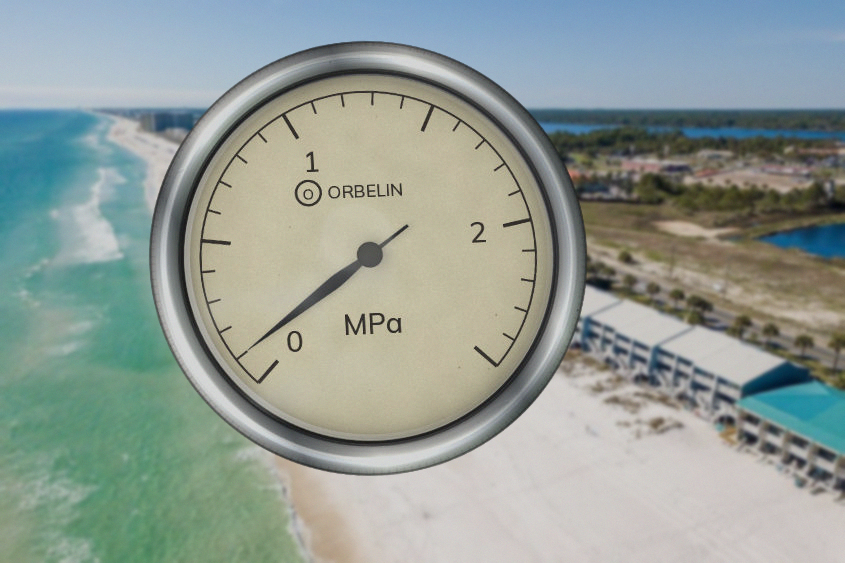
0.1MPa
